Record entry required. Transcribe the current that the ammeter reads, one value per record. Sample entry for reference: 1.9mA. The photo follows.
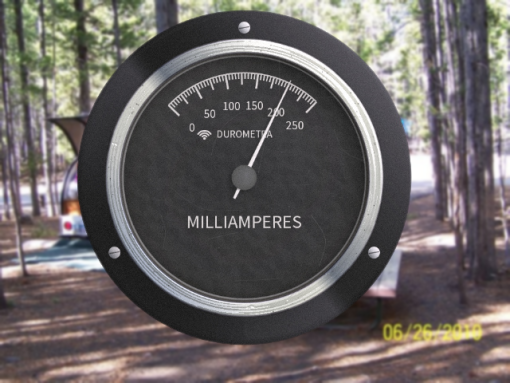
200mA
